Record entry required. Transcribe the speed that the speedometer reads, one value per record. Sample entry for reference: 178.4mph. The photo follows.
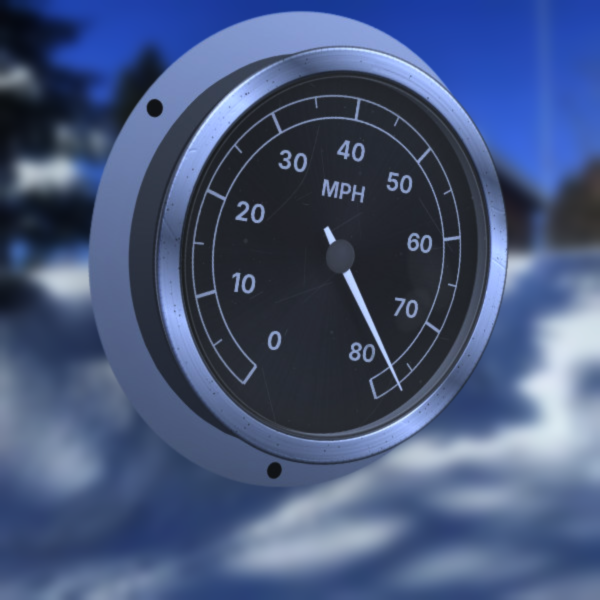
77.5mph
